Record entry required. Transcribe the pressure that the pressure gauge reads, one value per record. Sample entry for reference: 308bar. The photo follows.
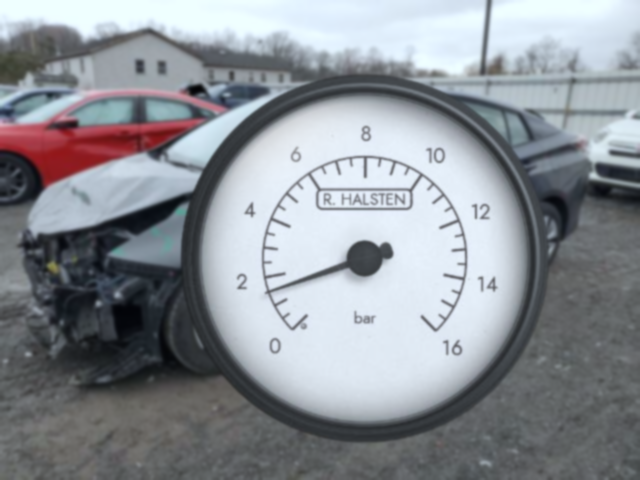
1.5bar
